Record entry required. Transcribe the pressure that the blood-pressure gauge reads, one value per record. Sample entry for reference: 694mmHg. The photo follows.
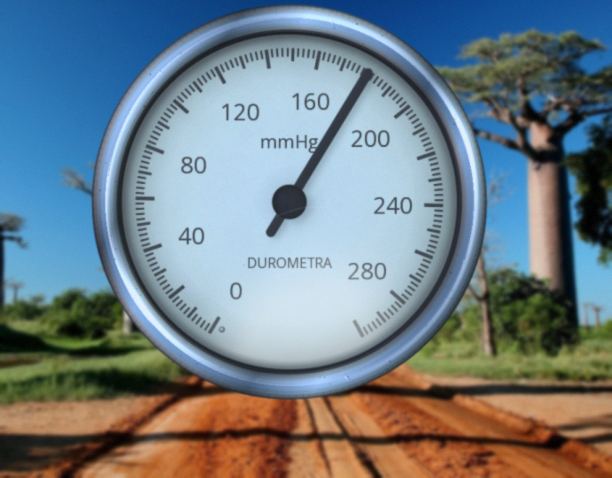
180mmHg
